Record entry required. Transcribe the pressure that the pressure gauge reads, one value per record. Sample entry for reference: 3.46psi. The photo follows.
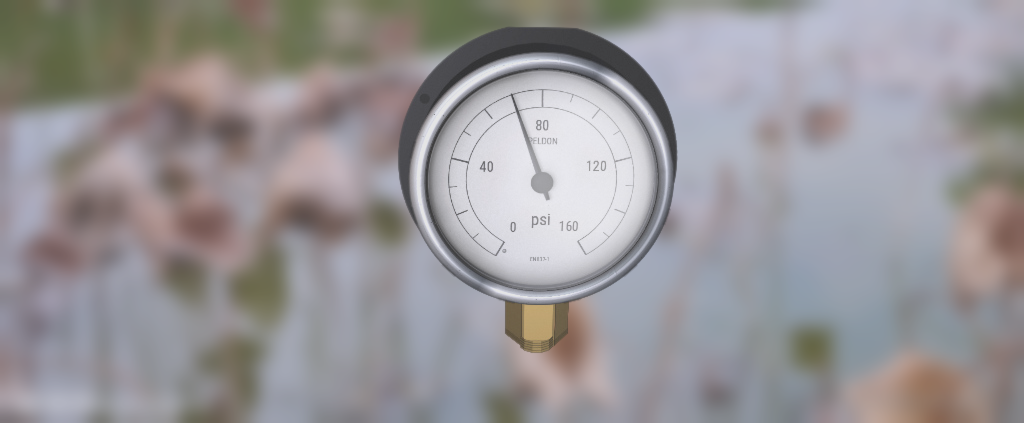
70psi
